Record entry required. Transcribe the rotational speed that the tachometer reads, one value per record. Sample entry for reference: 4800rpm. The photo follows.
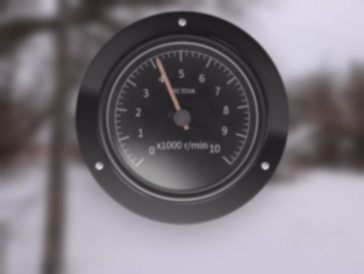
4200rpm
